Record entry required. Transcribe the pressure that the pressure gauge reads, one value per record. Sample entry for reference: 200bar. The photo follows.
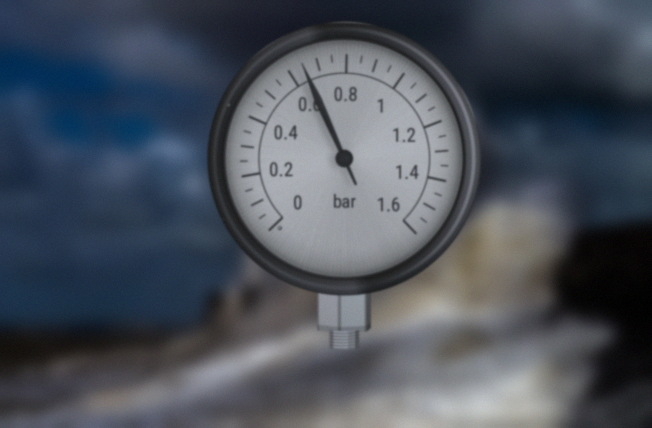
0.65bar
